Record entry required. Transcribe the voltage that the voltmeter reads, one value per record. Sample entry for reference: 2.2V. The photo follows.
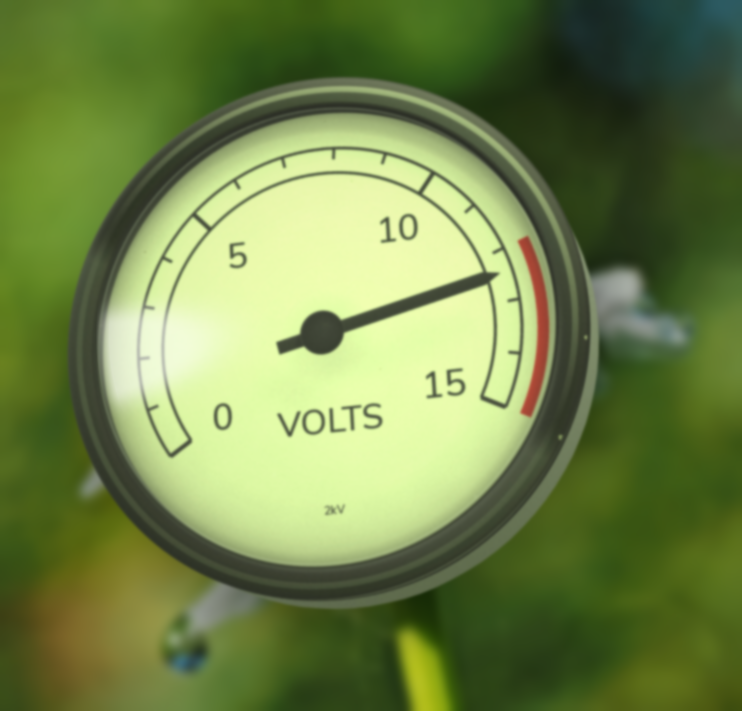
12.5V
